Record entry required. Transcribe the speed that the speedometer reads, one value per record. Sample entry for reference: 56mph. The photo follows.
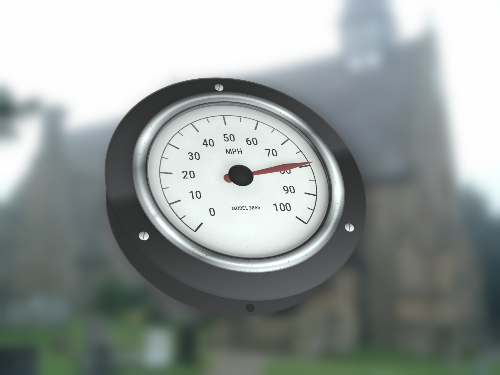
80mph
